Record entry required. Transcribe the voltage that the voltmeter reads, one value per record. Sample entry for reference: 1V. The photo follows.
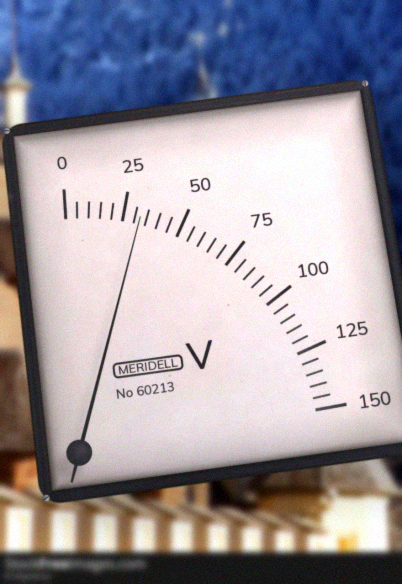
32.5V
